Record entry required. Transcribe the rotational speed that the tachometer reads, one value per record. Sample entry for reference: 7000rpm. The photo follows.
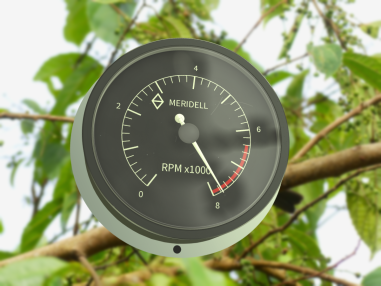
7800rpm
